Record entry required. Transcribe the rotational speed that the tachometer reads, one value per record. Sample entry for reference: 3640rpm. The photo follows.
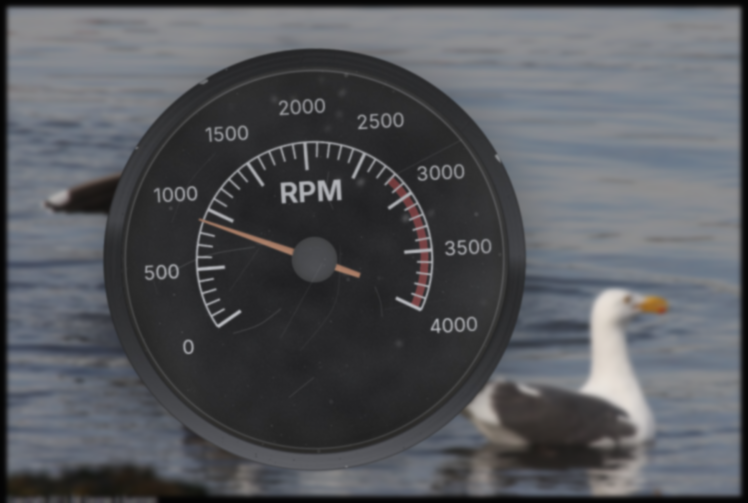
900rpm
